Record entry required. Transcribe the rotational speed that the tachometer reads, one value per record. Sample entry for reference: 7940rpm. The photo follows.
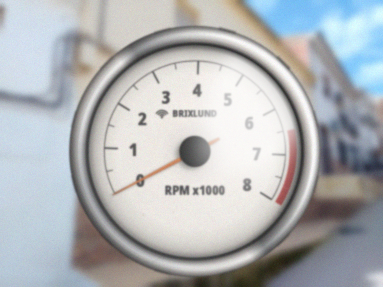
0rpm
